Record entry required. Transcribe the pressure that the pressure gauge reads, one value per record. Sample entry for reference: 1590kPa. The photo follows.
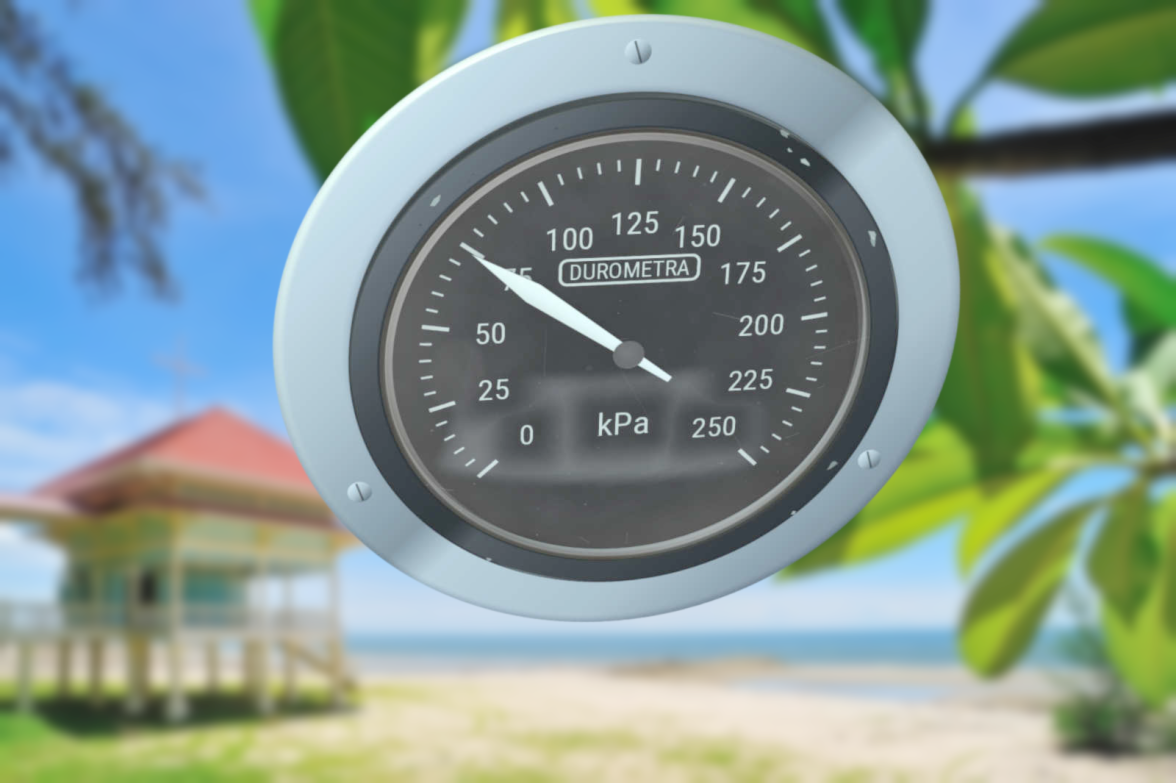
75kPa
